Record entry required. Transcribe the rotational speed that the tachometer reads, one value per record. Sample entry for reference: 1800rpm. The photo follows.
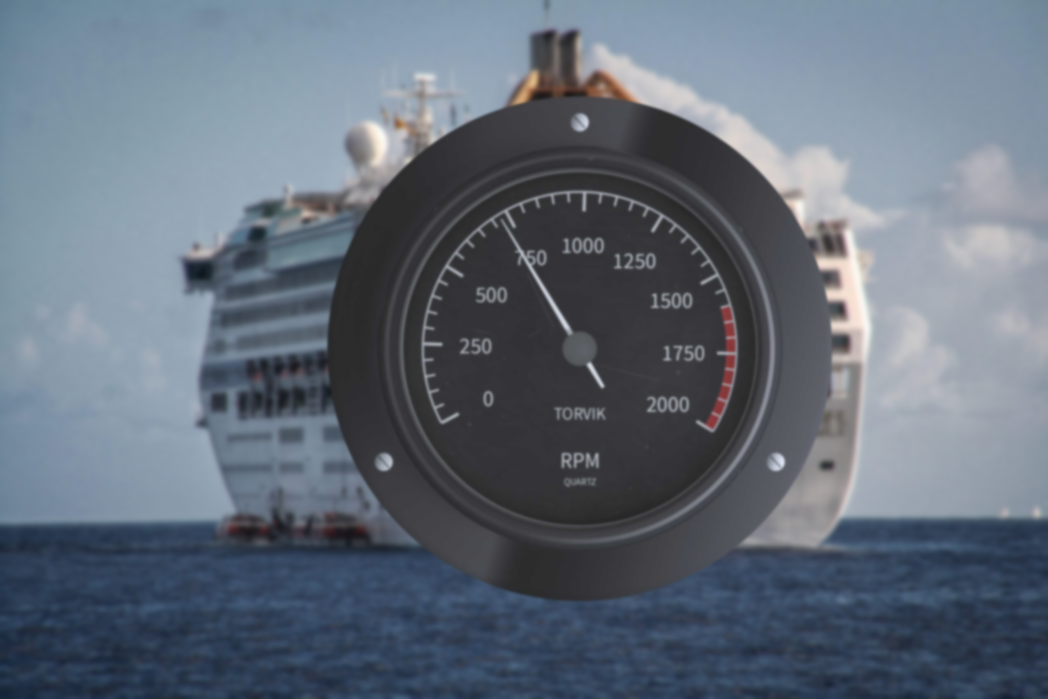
725rpm
